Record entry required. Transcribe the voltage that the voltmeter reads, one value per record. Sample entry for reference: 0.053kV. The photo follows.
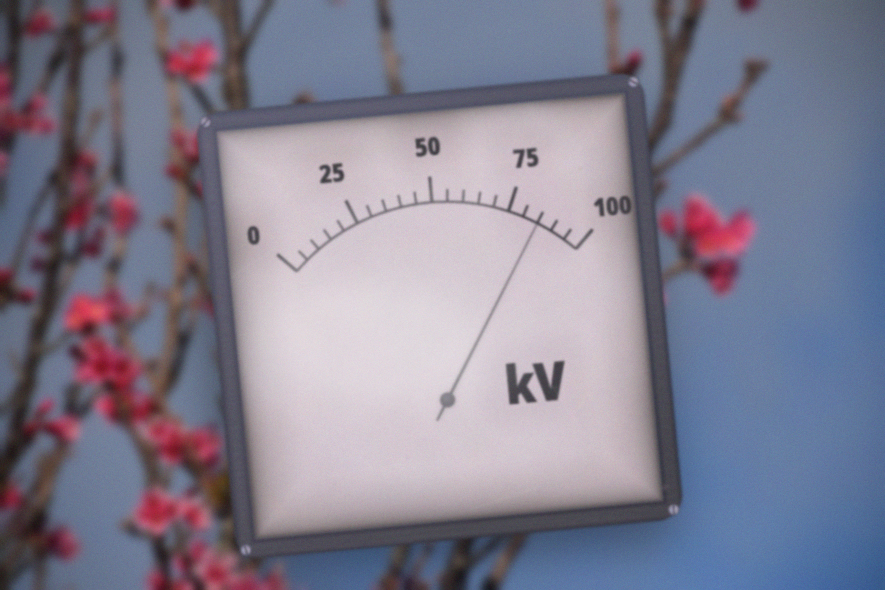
85kV
